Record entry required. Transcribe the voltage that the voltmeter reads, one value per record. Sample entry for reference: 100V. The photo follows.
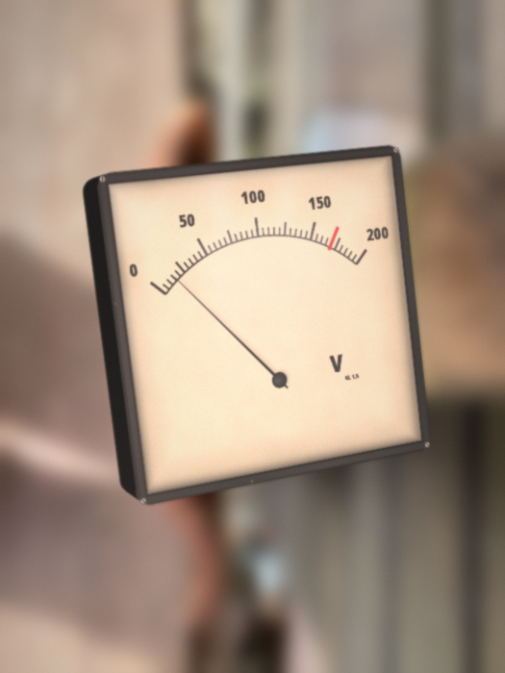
15V
